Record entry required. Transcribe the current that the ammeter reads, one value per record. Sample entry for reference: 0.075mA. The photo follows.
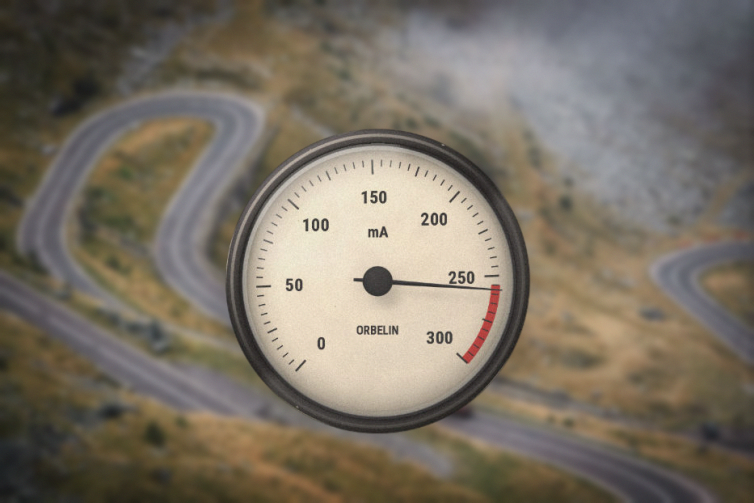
257.5mA
